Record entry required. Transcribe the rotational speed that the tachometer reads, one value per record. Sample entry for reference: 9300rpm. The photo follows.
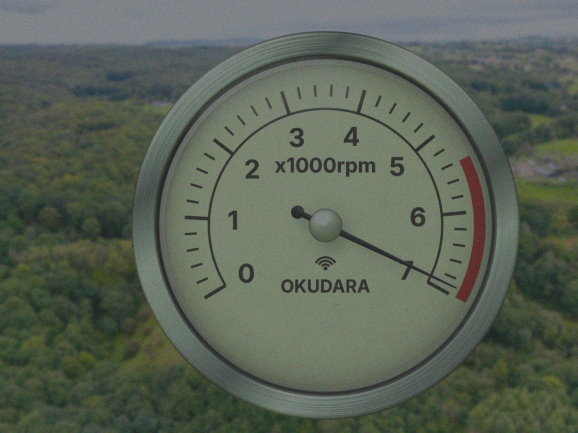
6900rpm
